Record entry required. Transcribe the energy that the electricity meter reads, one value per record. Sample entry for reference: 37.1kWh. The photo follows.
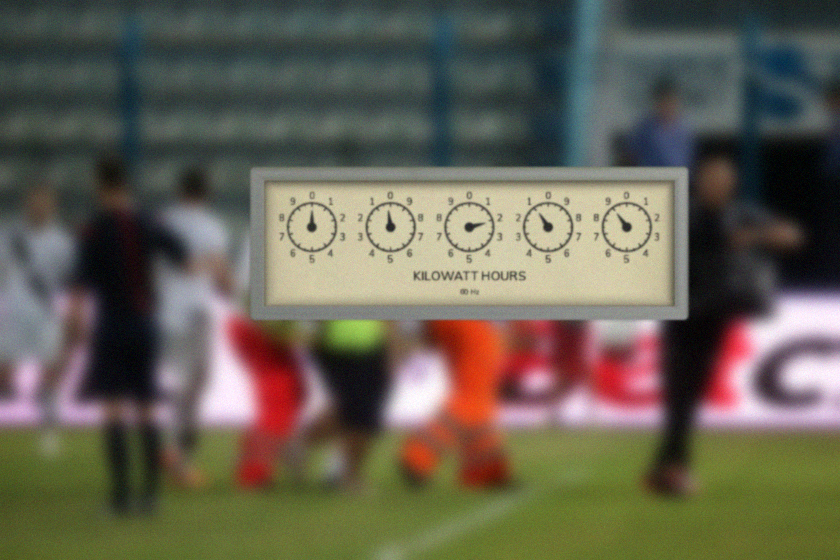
209kWh
